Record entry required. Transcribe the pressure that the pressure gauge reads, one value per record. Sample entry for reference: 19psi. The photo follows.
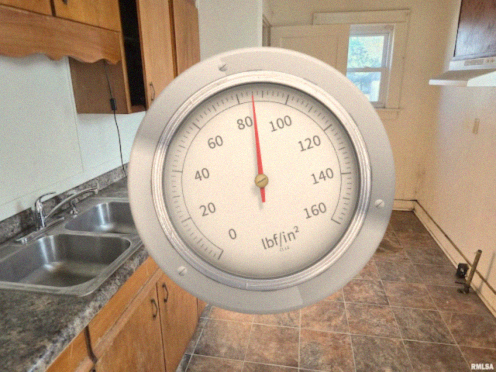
86psi
